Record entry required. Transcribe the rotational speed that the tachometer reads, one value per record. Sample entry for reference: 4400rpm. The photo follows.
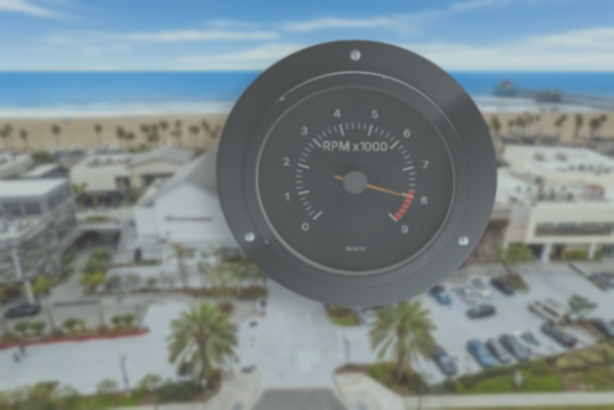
8000rpm
